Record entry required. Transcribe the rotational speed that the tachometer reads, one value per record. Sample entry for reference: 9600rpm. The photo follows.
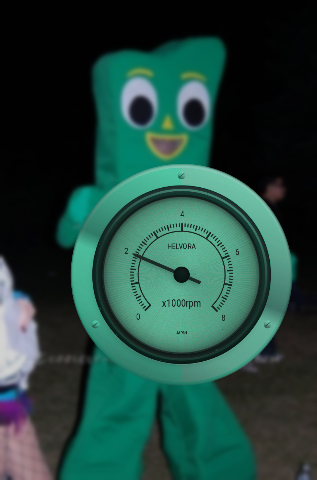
2000rpm
